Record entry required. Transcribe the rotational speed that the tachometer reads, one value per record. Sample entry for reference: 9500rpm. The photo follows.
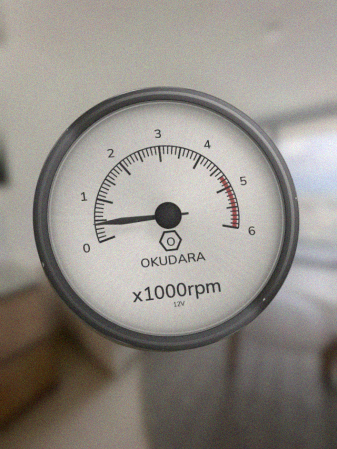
400rpm
